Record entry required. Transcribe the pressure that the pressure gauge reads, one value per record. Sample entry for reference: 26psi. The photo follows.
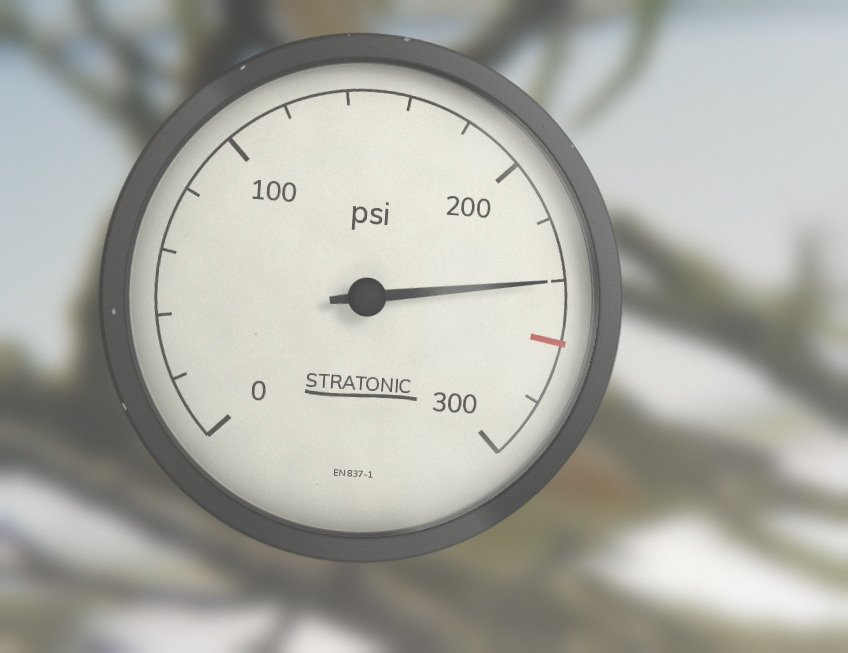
240psi
